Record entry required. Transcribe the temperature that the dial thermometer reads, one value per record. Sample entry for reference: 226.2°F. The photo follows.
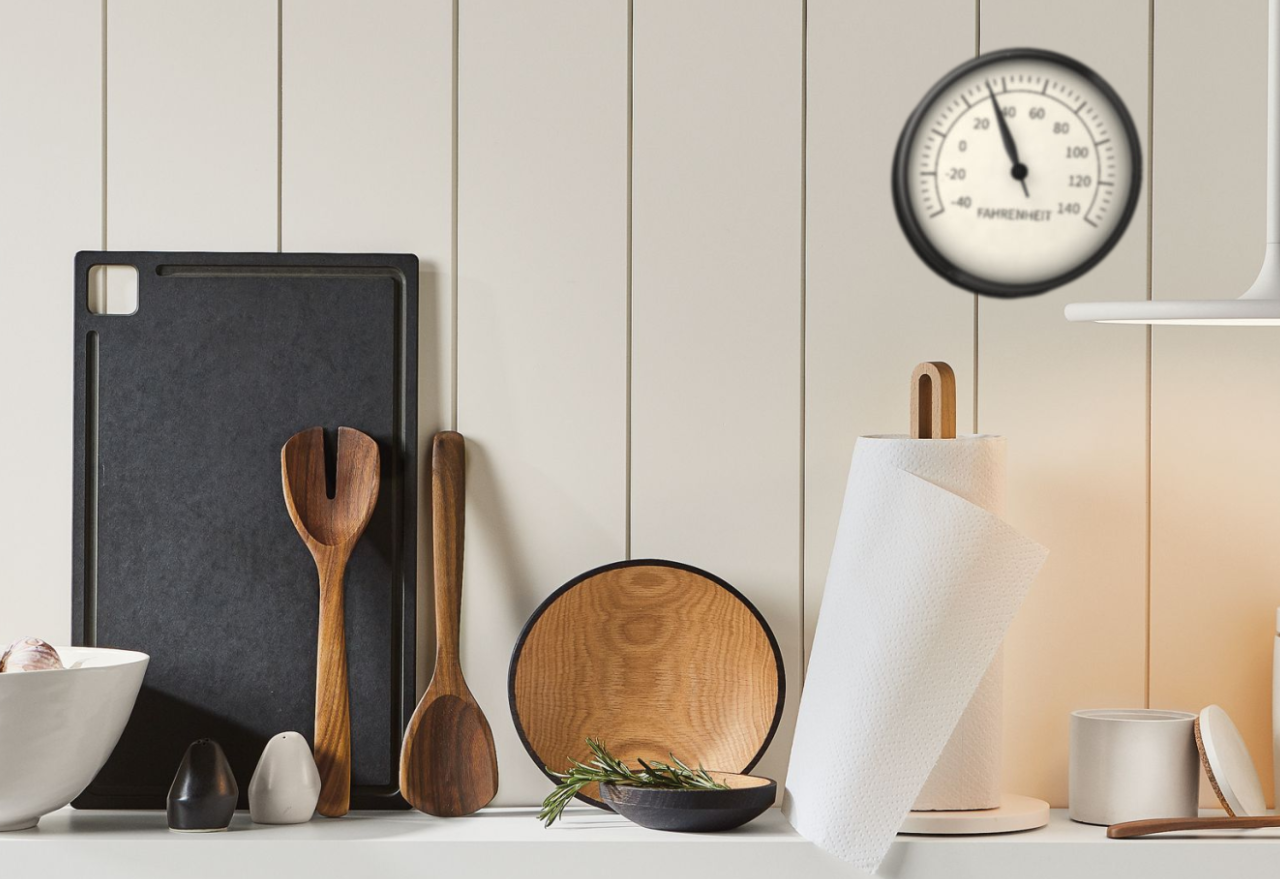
32°F
